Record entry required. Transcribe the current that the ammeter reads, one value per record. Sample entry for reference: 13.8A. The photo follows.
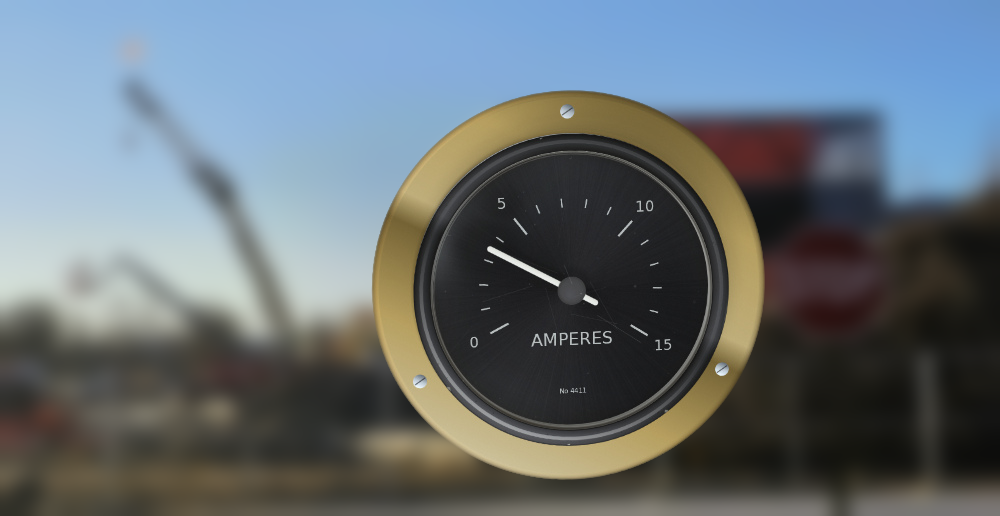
3.5A
